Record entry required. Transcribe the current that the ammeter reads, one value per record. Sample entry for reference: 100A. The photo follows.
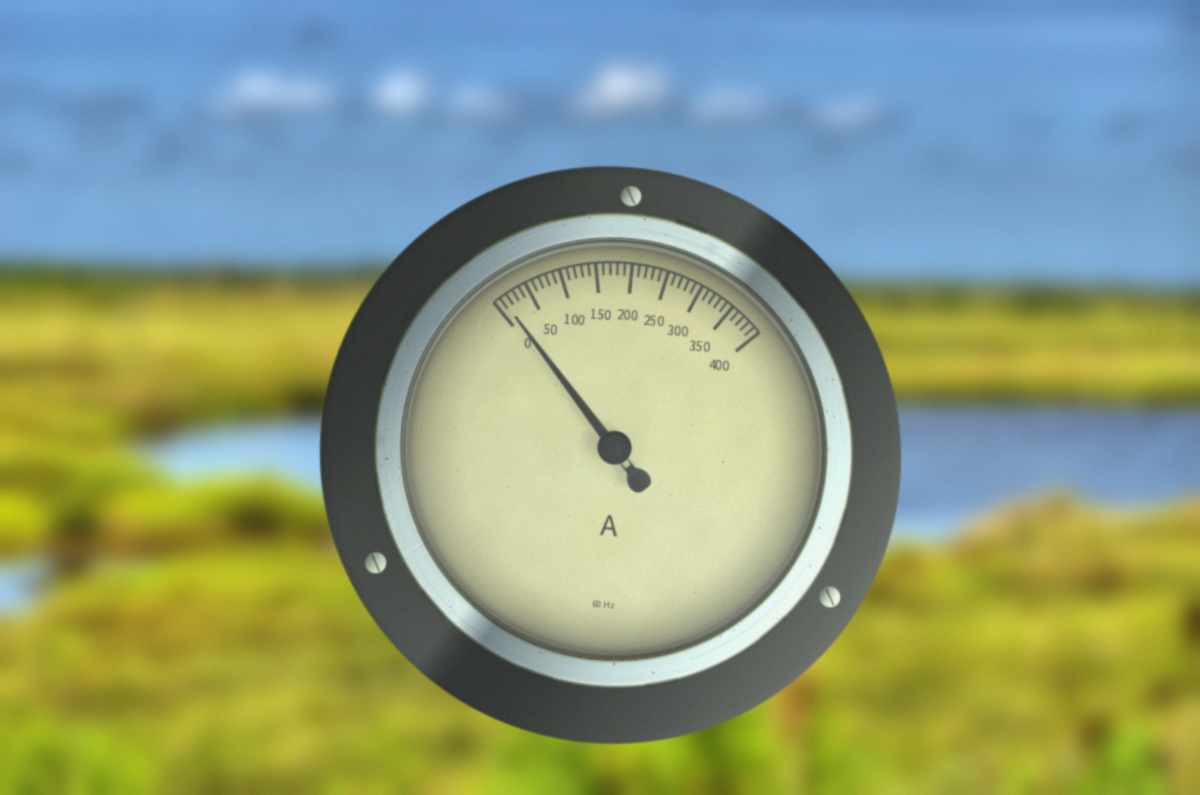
10A
